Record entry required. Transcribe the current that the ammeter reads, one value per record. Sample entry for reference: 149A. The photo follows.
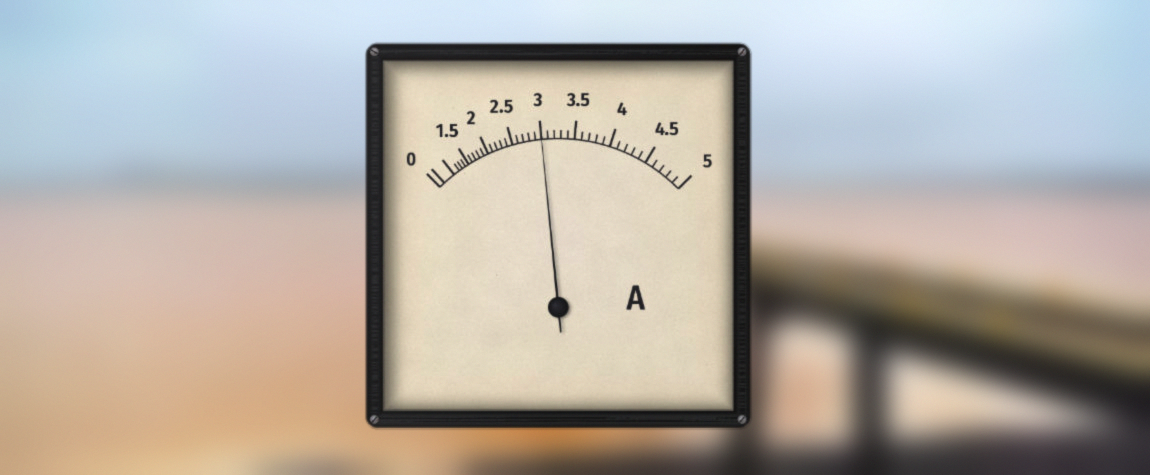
3A
